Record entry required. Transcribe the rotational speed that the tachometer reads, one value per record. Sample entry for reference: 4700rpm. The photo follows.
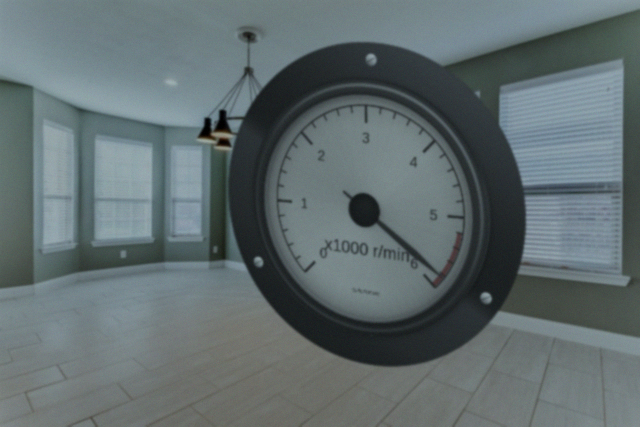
5800rpm
